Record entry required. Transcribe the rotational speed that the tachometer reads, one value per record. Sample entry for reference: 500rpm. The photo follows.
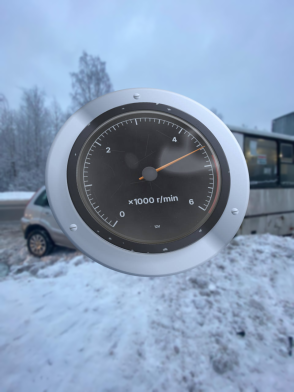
4600rpm
